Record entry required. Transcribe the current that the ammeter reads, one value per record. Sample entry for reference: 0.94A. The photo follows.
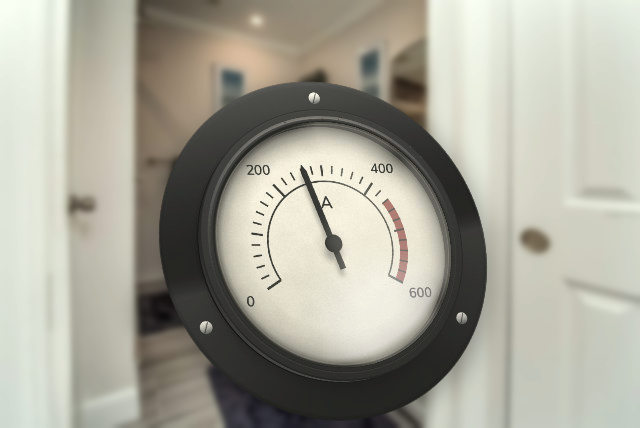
260A
